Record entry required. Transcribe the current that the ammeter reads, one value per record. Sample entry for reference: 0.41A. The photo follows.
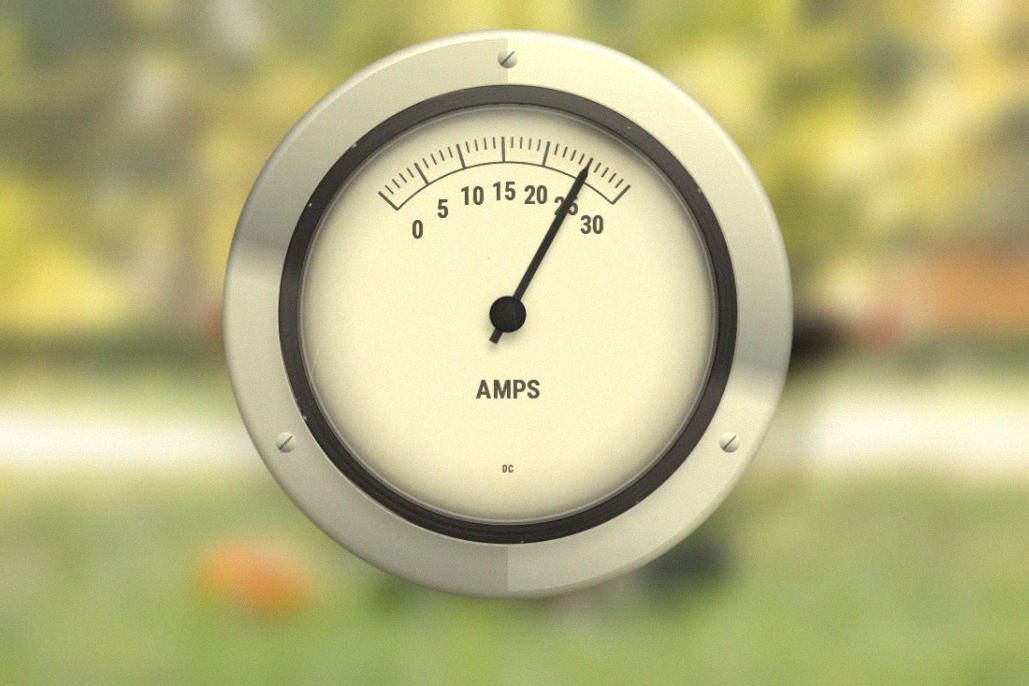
25A
